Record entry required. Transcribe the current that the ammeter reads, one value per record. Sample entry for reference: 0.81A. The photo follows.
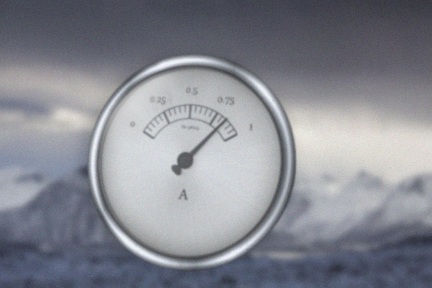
0.85A
